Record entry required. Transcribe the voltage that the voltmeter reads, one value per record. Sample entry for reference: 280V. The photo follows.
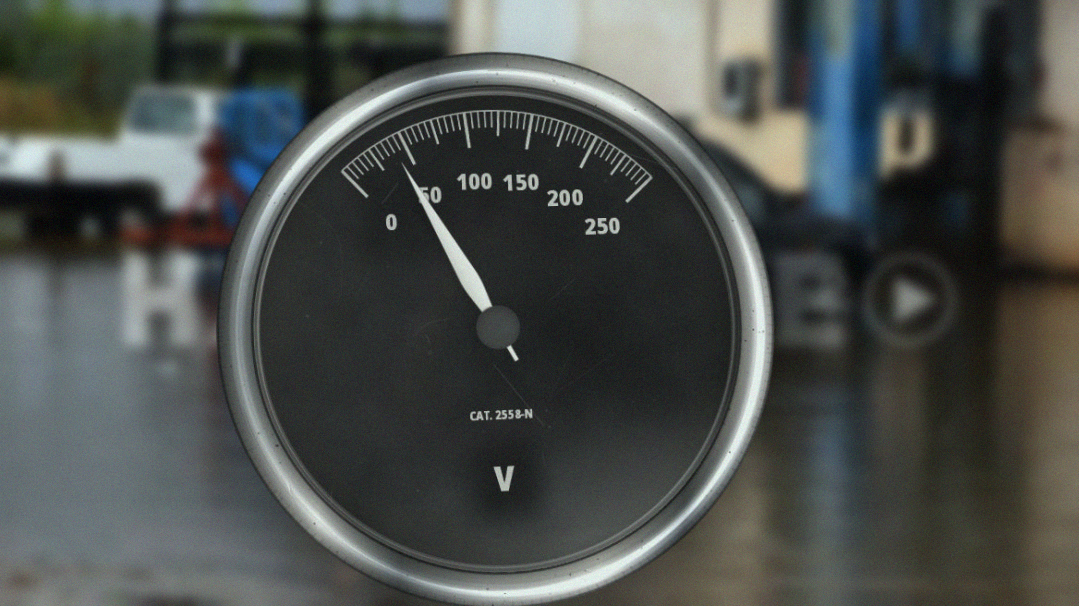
40V
